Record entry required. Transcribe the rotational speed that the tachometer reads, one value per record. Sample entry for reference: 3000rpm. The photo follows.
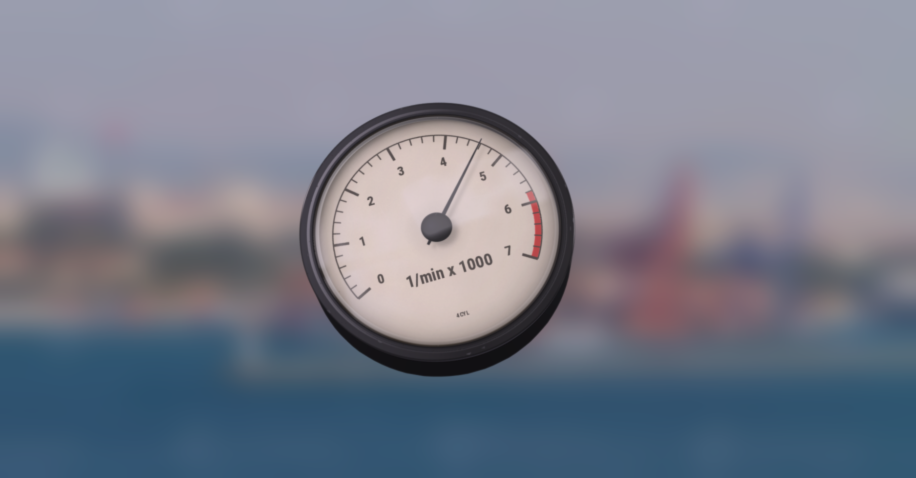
4600rpm
